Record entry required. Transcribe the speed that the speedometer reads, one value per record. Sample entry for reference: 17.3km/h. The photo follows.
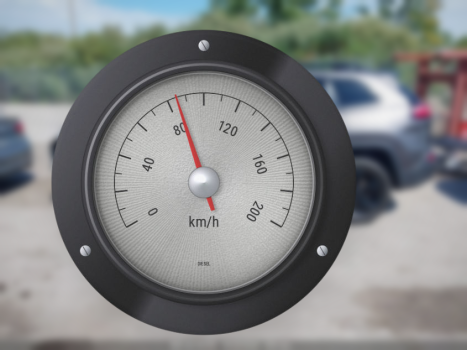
85km/h
